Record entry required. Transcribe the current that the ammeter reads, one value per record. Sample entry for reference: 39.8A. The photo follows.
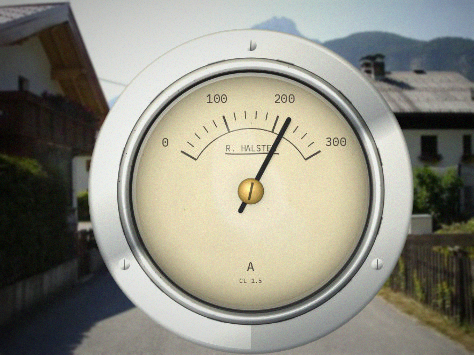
220A
